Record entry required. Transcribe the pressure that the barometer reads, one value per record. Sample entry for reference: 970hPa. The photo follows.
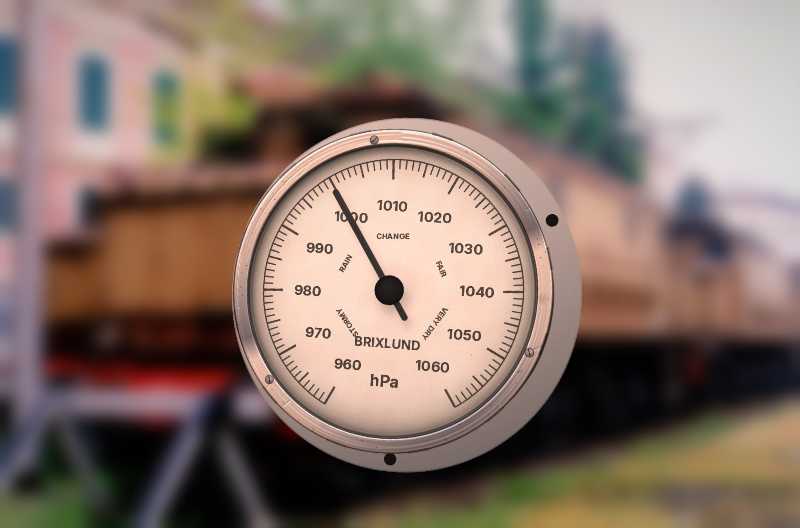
1000hPa
